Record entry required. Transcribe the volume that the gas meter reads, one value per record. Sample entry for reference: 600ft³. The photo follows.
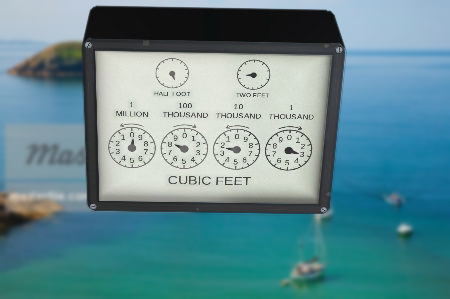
982300ft³
